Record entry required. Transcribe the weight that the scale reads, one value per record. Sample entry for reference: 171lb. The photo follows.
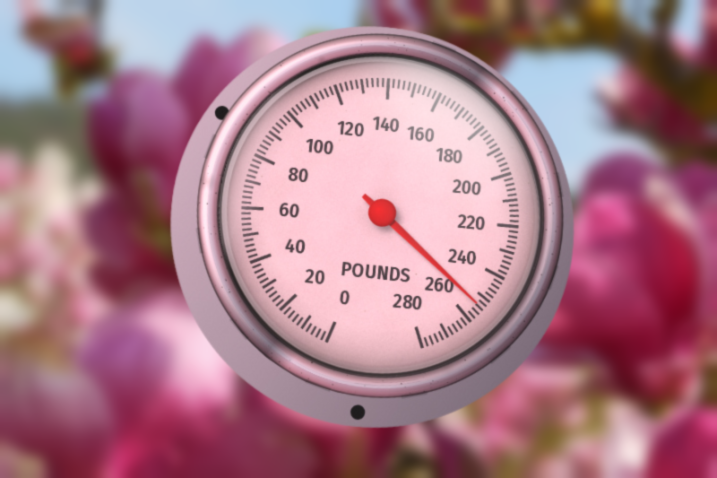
254lb
